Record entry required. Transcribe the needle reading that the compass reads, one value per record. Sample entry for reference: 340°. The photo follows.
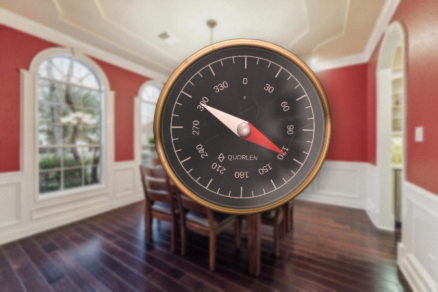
120°
